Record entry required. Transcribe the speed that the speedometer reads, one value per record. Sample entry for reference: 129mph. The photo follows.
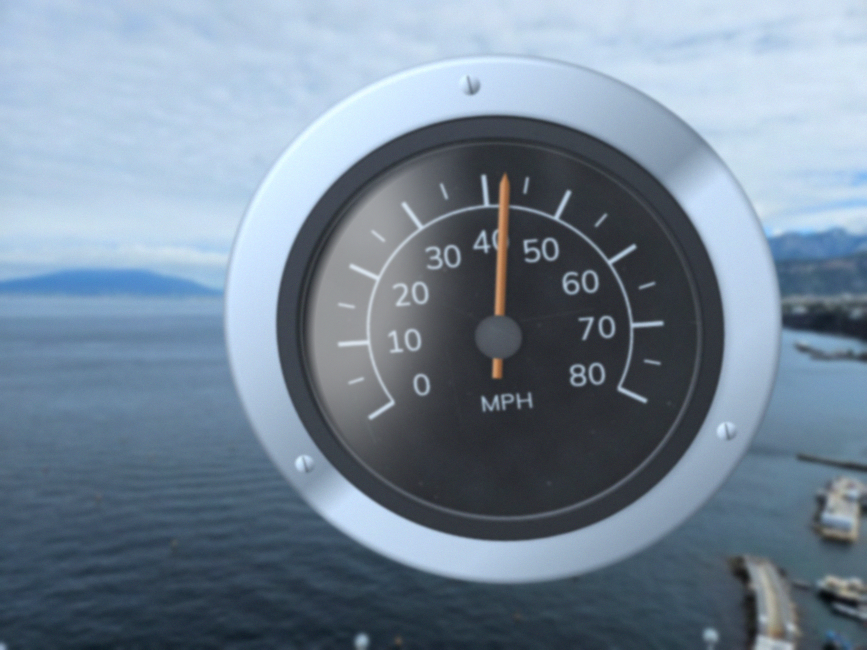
42.5mph
